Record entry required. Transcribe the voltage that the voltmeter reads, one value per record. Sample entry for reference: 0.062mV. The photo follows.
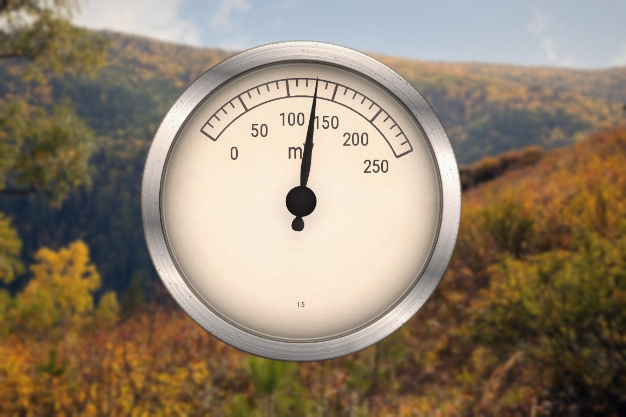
130mV
